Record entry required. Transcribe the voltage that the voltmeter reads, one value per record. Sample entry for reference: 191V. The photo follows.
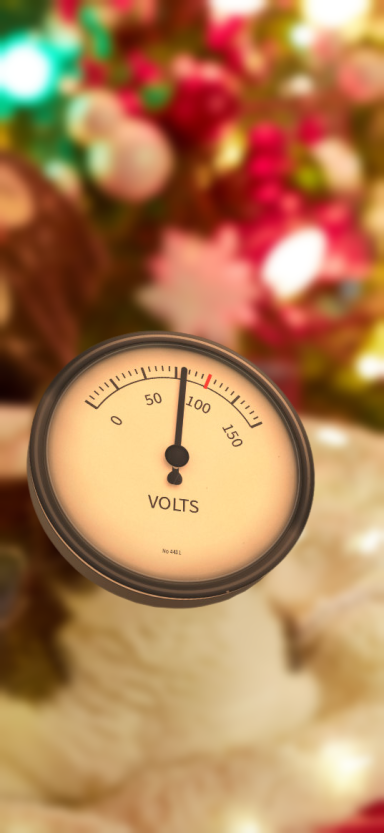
80V
